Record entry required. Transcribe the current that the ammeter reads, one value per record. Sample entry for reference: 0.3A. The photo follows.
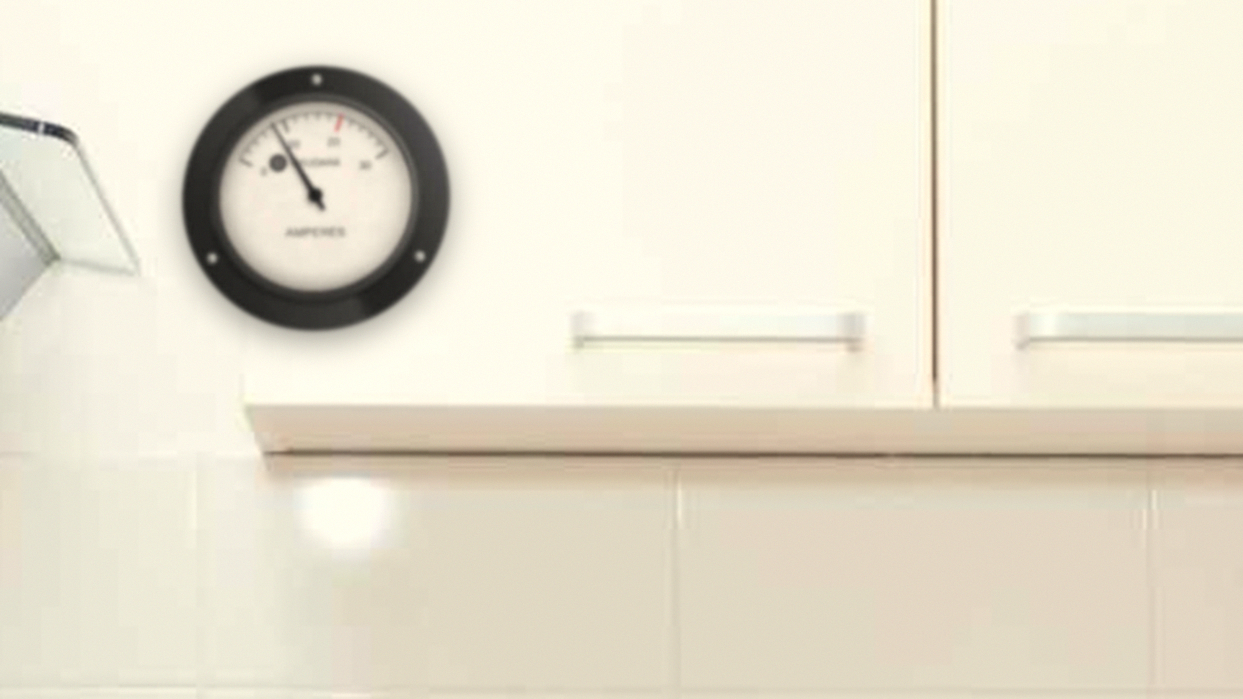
8A
